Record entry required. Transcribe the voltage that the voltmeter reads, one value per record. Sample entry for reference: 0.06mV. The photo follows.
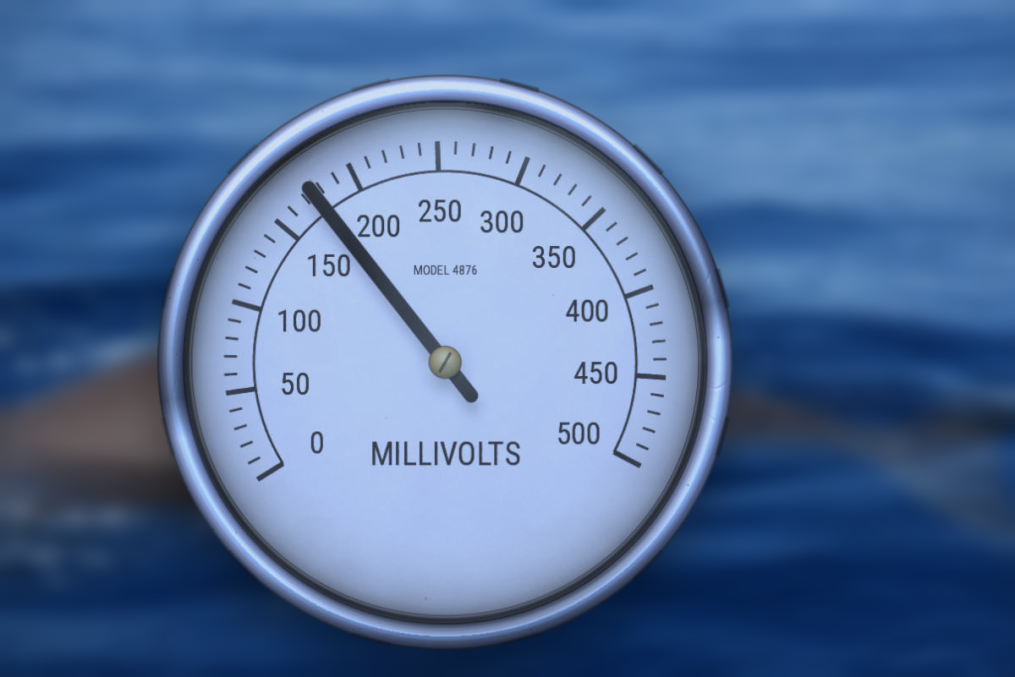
175mV
